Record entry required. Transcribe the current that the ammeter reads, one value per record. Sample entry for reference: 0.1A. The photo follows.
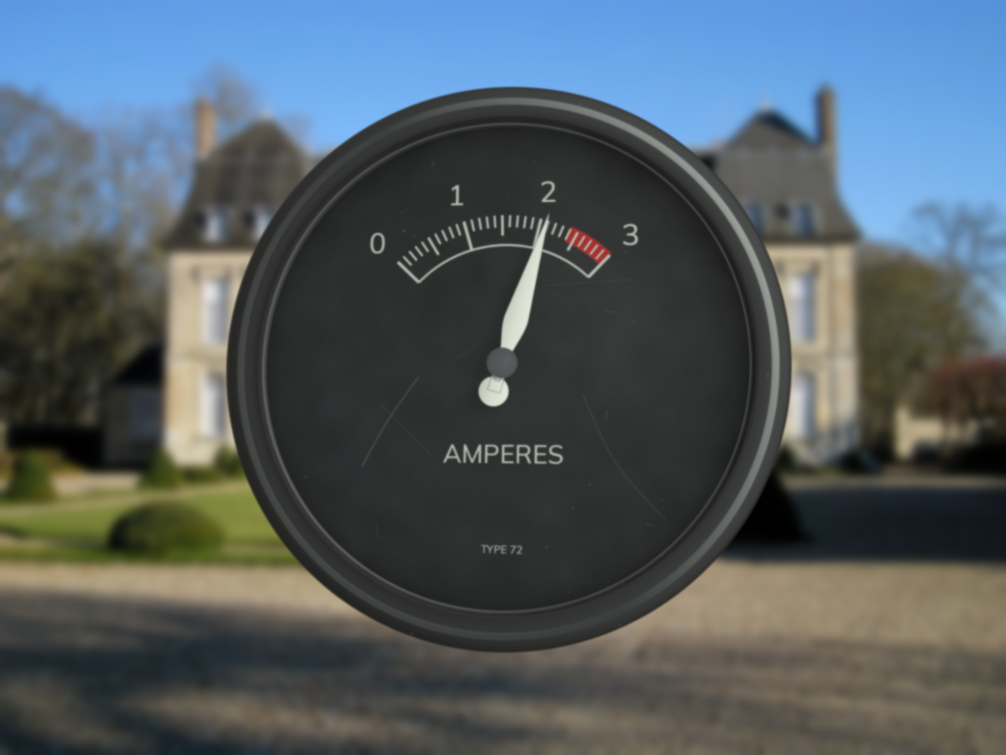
2.1A
